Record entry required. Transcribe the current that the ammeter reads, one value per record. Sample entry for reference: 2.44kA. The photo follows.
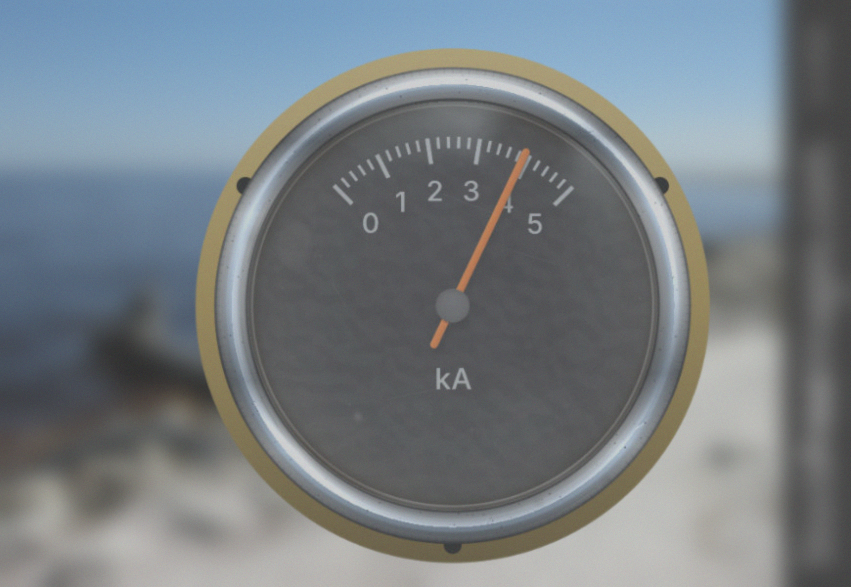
3.9kA
